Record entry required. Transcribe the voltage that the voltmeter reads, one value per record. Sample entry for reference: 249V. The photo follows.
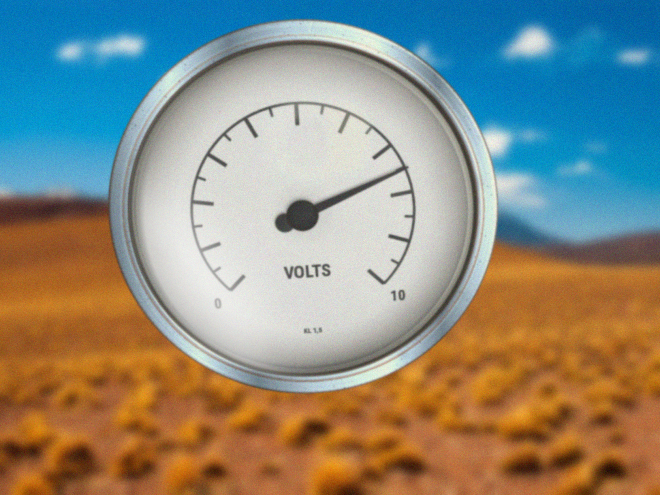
7.5V
